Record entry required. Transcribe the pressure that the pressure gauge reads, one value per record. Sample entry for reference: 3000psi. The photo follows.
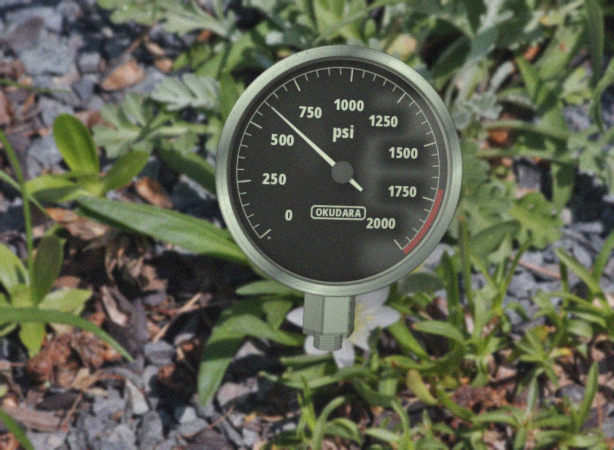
600psi
